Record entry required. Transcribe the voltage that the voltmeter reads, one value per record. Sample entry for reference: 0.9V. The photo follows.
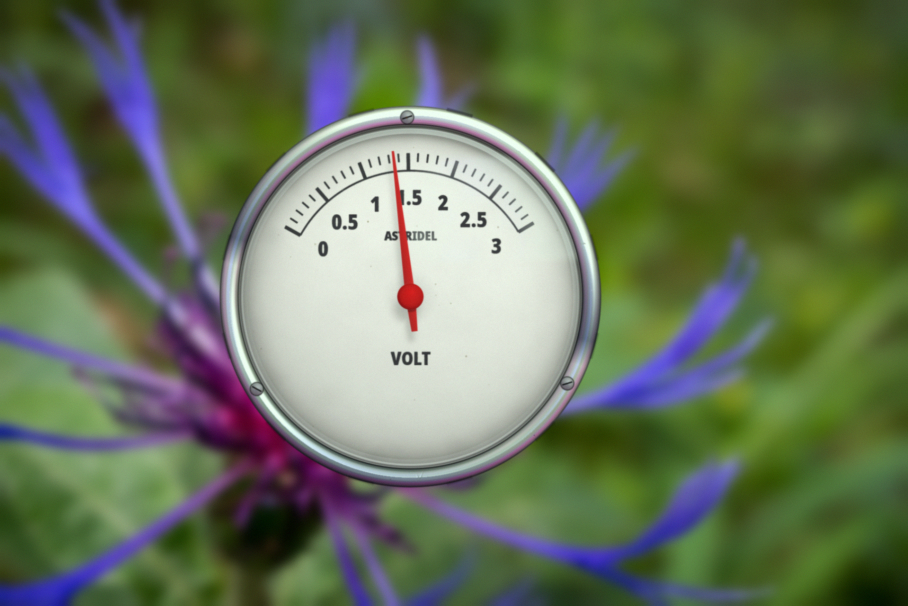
1.35V
